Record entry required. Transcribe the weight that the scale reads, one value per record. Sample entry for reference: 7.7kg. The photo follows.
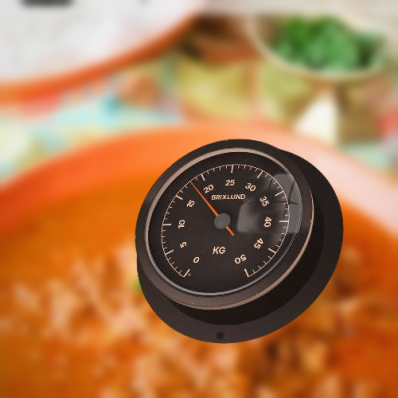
18kg
